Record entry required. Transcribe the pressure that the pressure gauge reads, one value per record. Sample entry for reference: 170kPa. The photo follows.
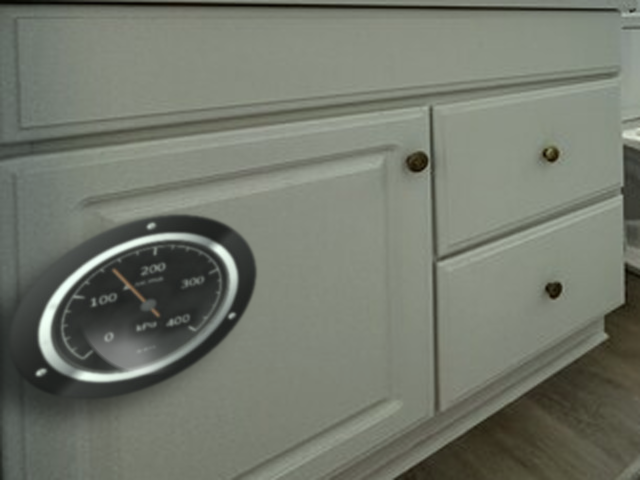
150kPa
